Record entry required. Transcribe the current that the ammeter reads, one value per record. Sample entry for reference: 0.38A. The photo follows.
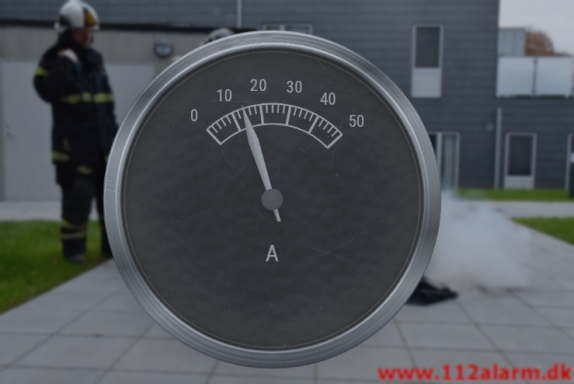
14A
